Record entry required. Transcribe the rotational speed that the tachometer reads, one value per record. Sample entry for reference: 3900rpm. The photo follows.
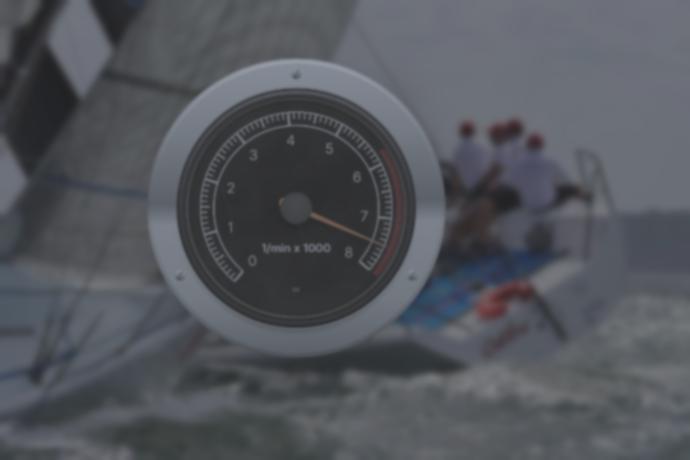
7500rpm
